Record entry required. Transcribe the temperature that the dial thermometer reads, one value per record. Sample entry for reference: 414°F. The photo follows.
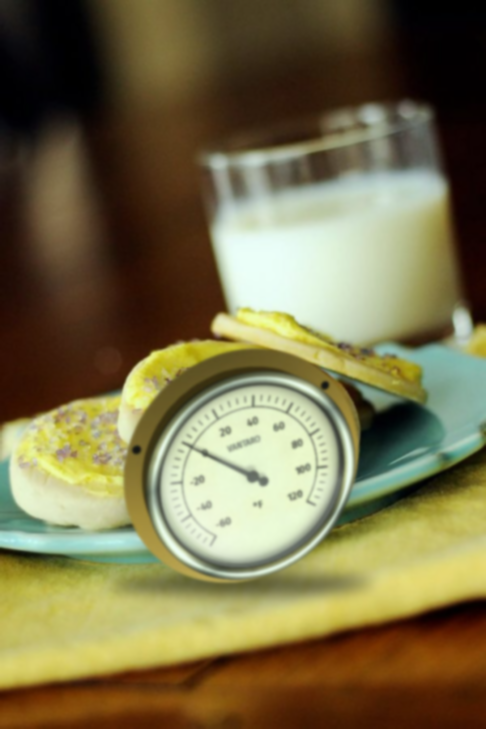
0°F
